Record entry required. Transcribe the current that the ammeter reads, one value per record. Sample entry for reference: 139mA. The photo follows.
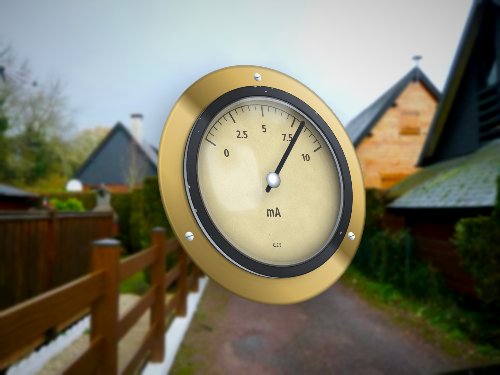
8mA
